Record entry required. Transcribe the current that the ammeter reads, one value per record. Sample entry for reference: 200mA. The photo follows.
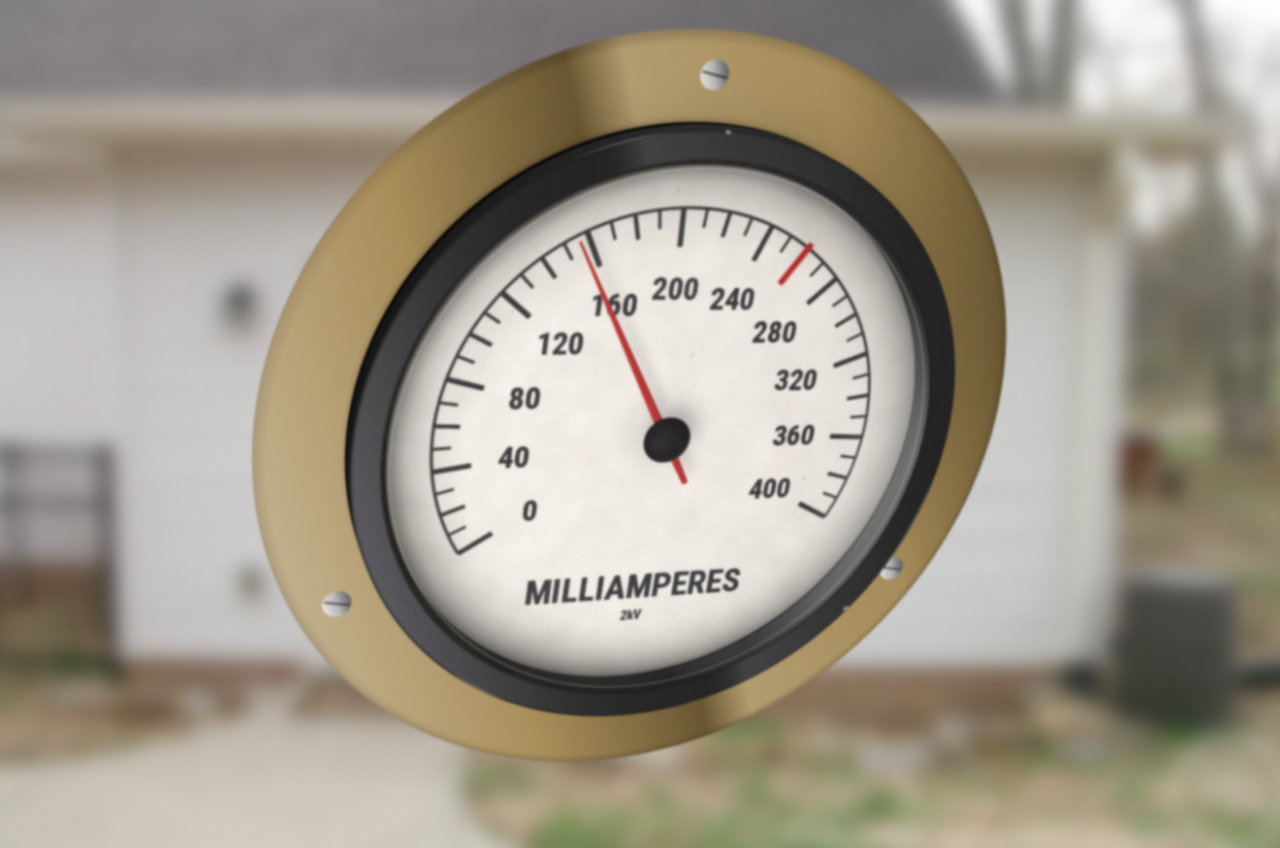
155mA
